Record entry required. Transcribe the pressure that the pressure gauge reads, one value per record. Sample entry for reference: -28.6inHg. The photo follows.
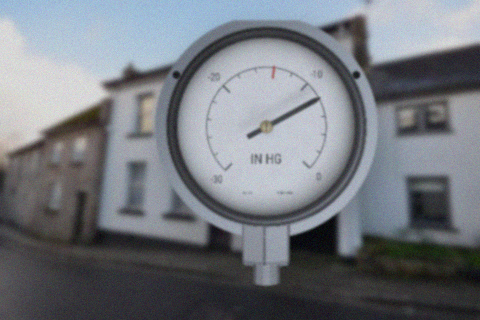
-8inHg
